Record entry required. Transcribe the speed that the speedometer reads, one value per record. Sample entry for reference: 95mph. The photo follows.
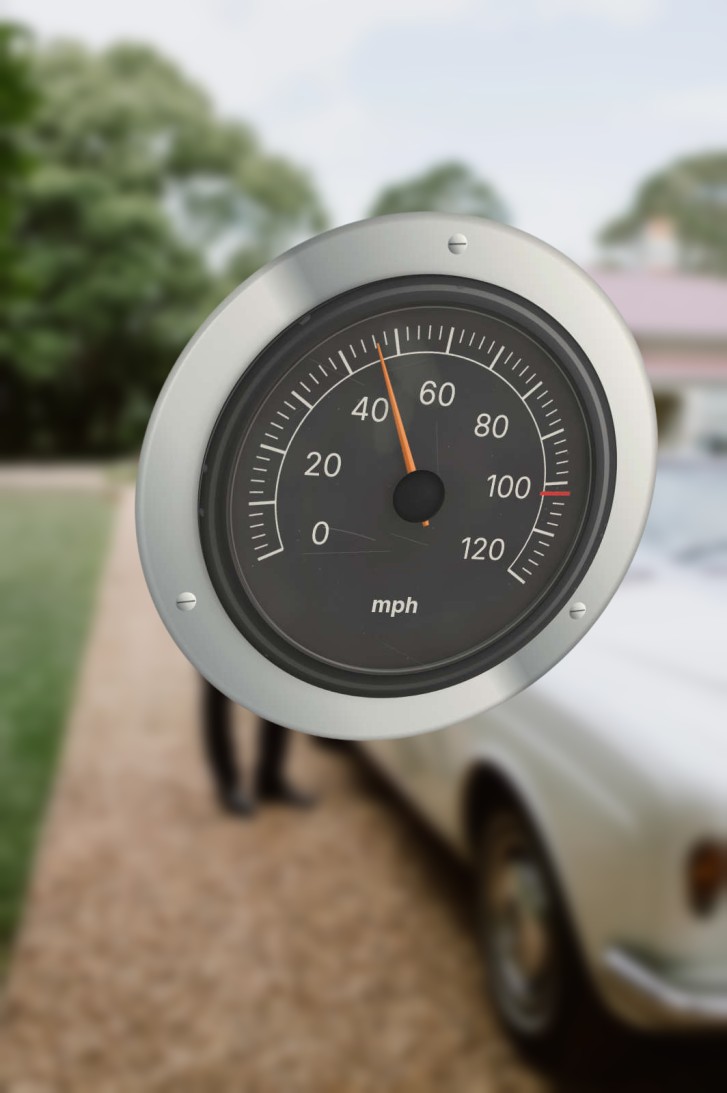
46mph
